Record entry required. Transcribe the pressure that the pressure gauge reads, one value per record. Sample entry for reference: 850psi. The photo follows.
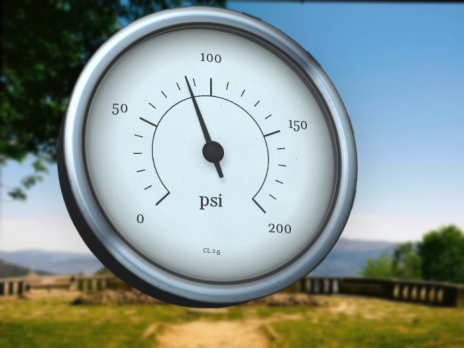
85psi
